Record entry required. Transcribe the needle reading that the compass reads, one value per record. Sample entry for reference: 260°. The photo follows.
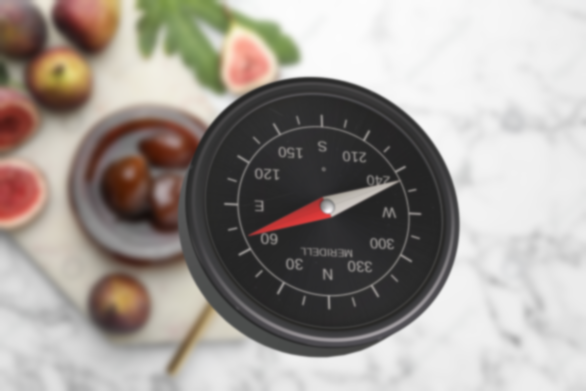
67.5°
